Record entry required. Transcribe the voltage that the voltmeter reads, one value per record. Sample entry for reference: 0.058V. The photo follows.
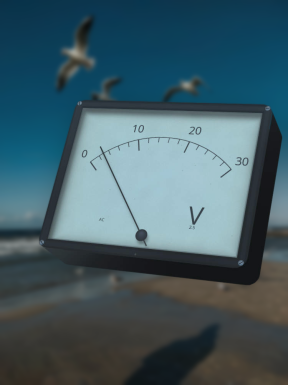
3V
